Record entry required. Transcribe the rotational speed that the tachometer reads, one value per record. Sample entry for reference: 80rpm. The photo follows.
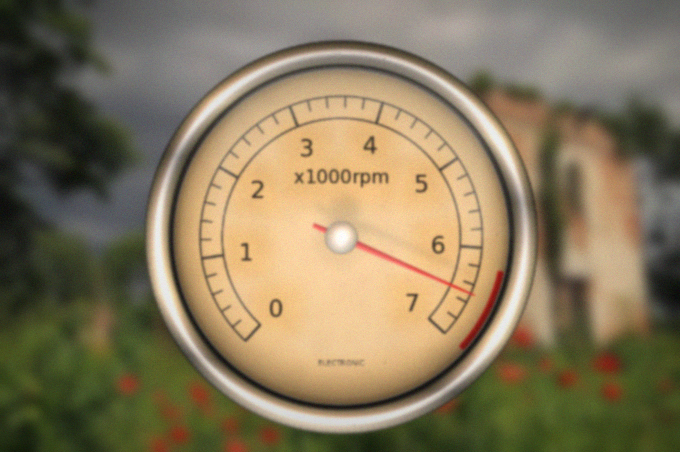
6500rpm
